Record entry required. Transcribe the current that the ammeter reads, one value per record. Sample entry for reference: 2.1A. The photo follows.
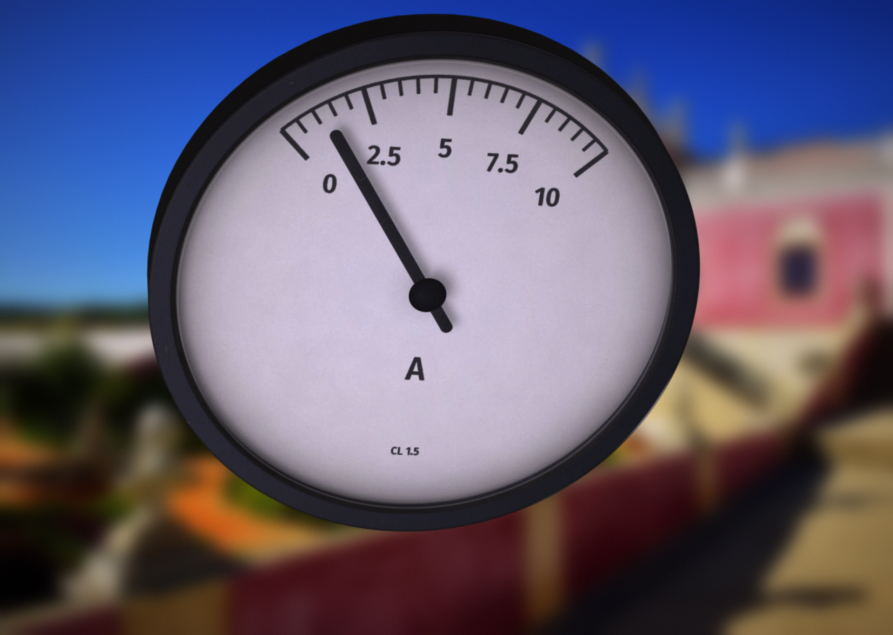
1.25A
